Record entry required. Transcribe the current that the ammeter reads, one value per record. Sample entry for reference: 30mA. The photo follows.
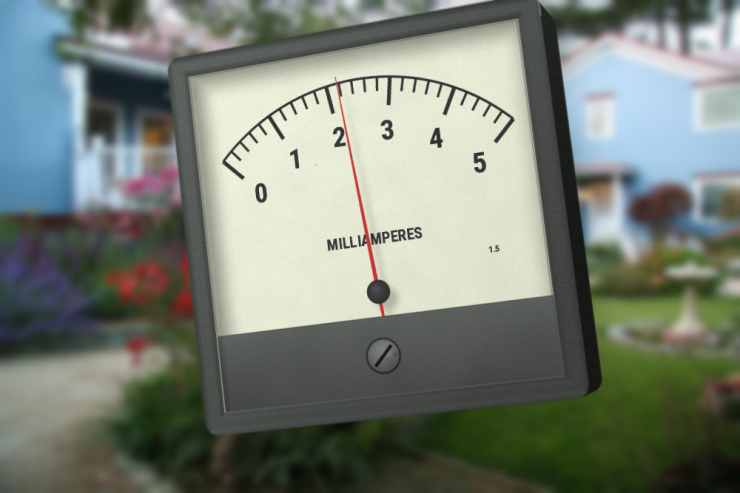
2.2mA
